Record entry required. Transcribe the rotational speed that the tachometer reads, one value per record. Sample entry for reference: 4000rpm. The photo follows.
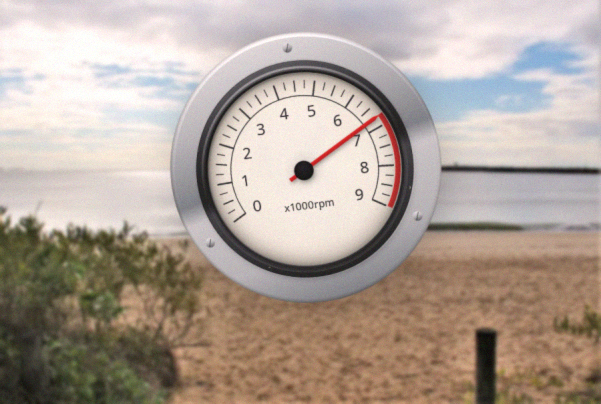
6750rpm
